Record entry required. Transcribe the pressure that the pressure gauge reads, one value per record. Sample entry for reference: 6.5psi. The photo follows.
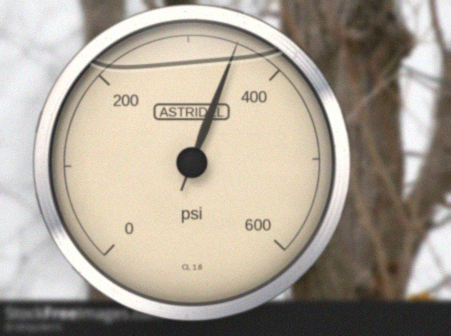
350psi
